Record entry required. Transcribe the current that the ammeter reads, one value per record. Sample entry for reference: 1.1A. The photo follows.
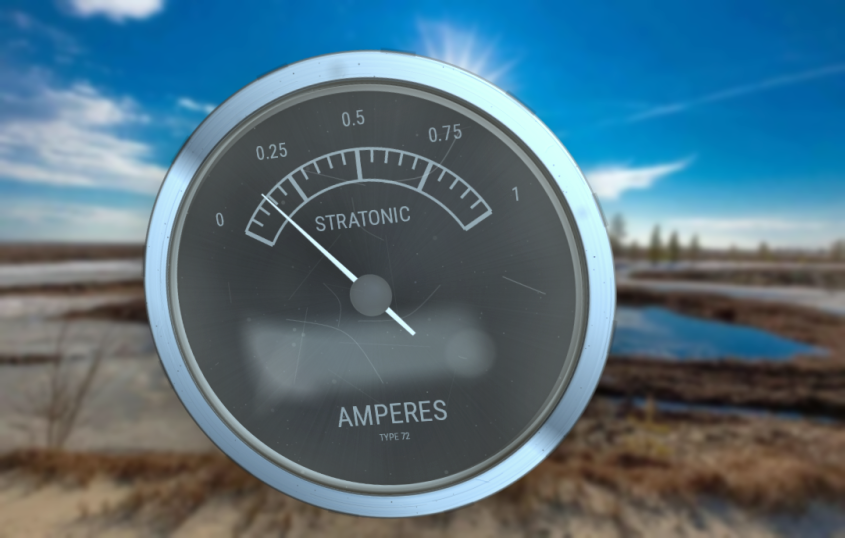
0.15A
